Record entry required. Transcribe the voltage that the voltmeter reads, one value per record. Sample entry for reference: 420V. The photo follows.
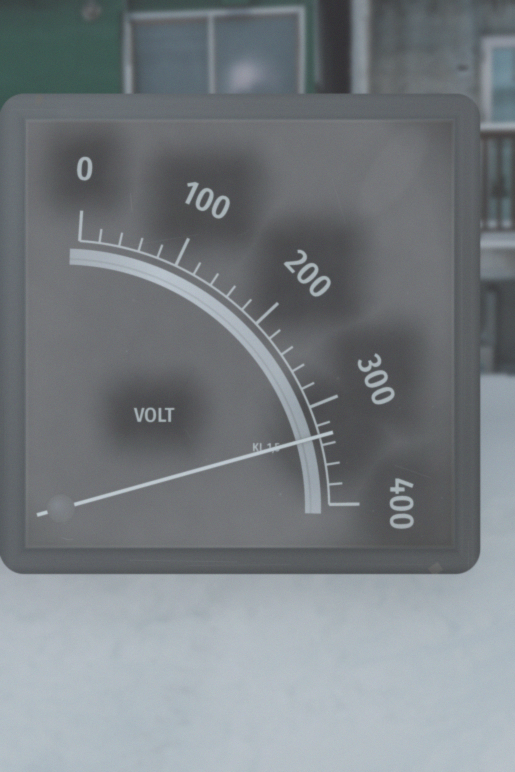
330V
